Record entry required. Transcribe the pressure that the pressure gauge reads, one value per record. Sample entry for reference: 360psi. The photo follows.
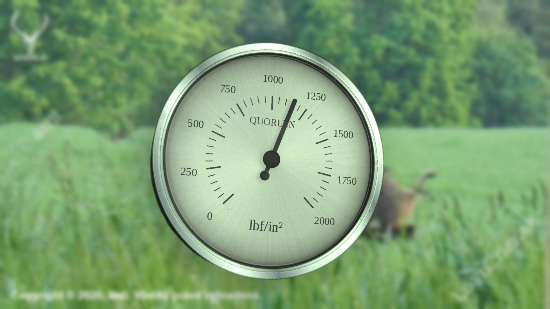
1150psi
